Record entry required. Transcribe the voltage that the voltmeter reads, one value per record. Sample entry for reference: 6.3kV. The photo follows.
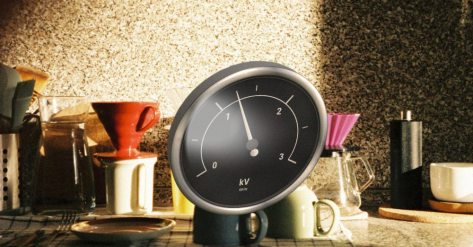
1.25kV
